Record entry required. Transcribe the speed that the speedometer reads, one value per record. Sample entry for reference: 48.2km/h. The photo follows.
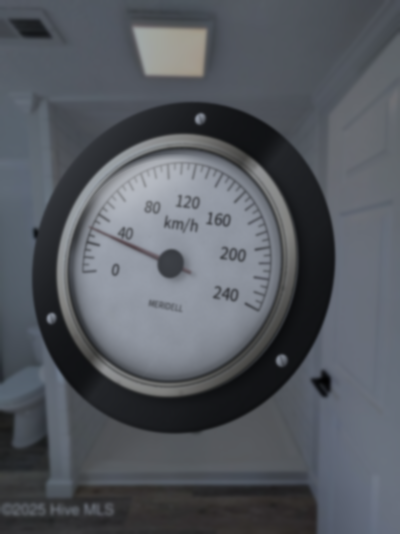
30km/h
